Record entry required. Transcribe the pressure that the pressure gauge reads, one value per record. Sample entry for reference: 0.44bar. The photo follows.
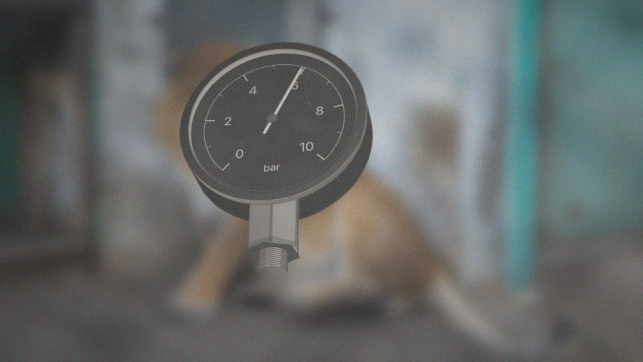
6bar
